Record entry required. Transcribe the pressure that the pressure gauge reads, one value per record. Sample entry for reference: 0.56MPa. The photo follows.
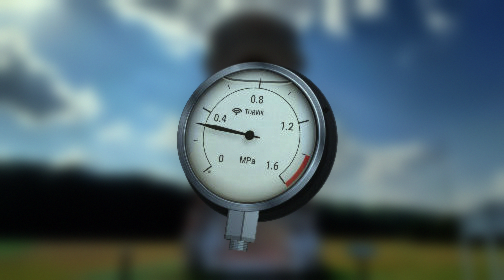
0.3MPa
